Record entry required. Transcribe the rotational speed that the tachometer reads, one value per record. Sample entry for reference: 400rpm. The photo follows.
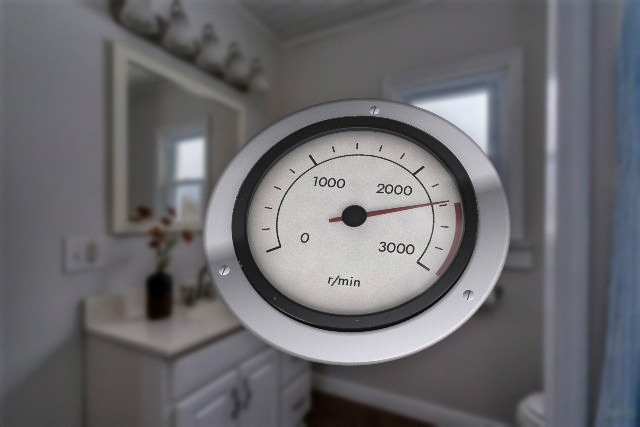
2400rpm
